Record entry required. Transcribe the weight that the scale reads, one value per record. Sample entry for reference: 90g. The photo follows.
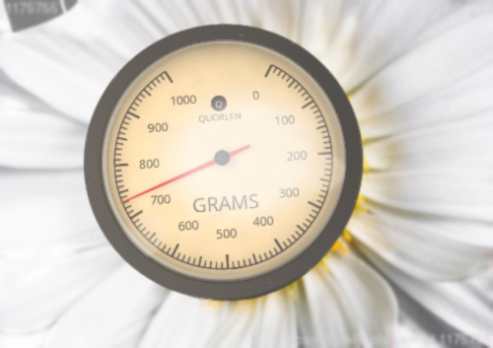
730g
